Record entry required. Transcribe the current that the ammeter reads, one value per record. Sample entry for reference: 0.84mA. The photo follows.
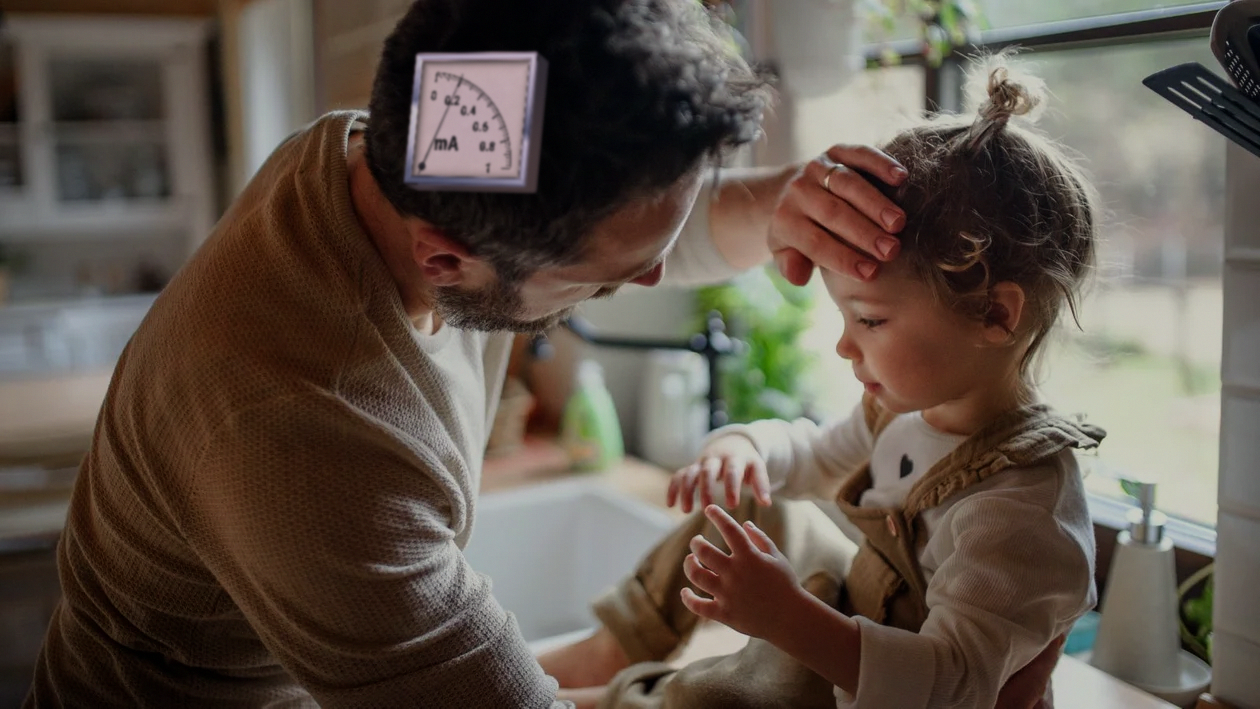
0.2mA
